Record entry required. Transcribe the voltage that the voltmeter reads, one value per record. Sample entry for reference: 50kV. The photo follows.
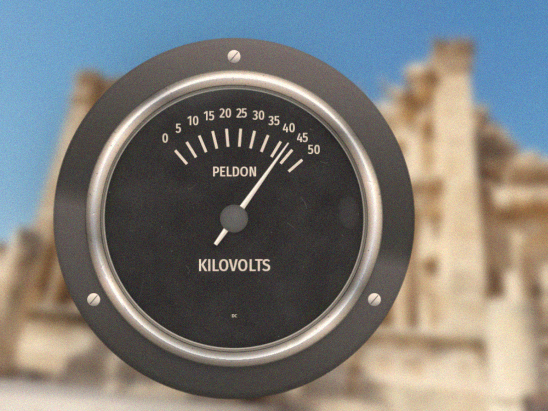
42.5kV
